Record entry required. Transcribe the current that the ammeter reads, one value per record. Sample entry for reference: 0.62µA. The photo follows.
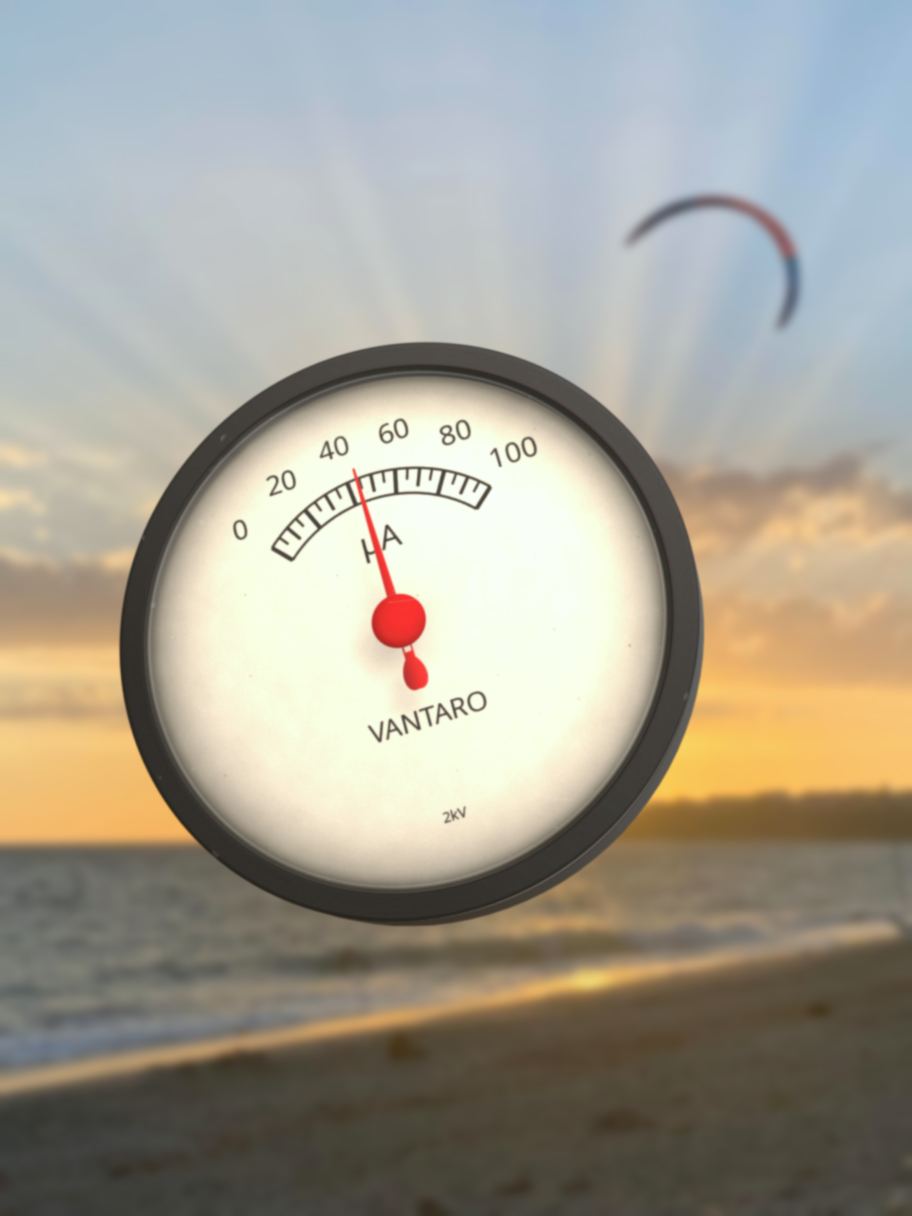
45µA
